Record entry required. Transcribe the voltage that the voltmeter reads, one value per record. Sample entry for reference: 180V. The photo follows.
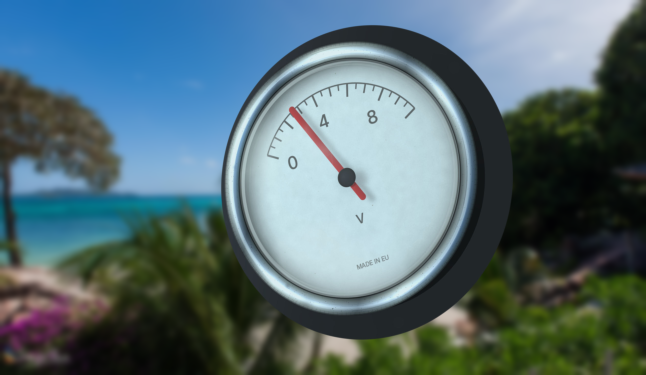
2.75V
